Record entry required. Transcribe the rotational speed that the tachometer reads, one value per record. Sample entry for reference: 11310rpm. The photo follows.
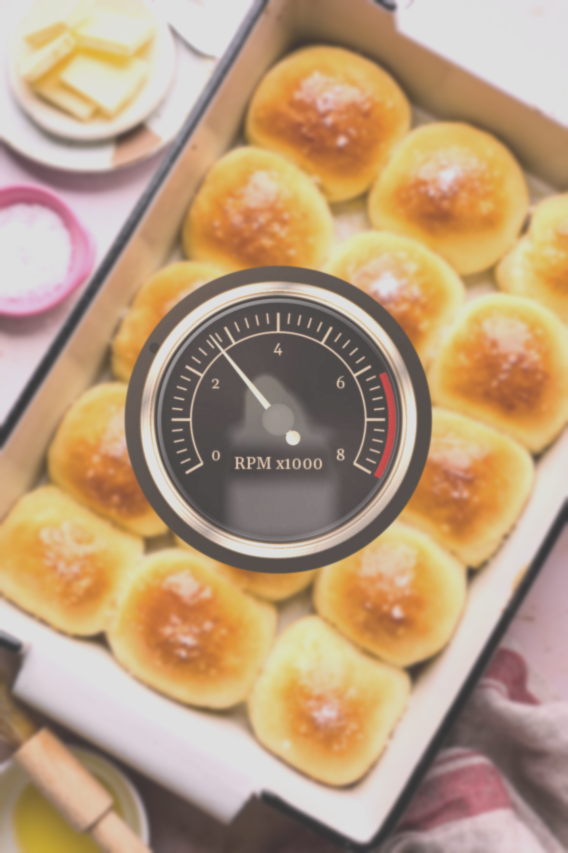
2700rpm
